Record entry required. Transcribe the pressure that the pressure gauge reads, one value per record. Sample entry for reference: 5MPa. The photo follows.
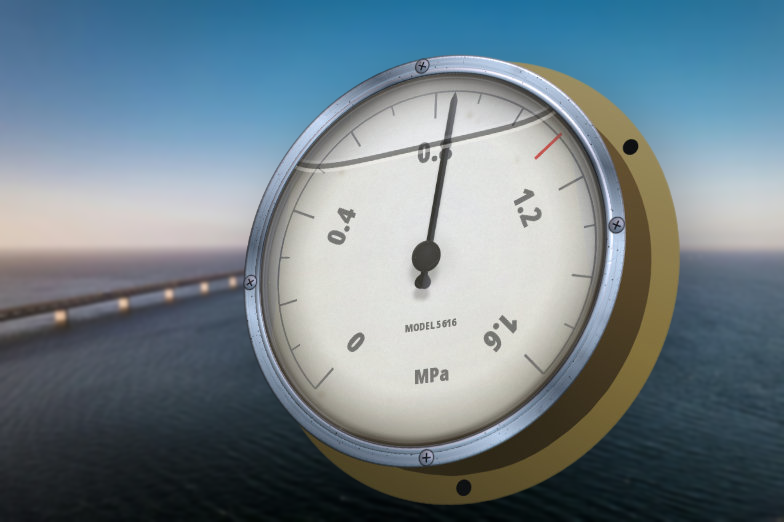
0.85MPa
